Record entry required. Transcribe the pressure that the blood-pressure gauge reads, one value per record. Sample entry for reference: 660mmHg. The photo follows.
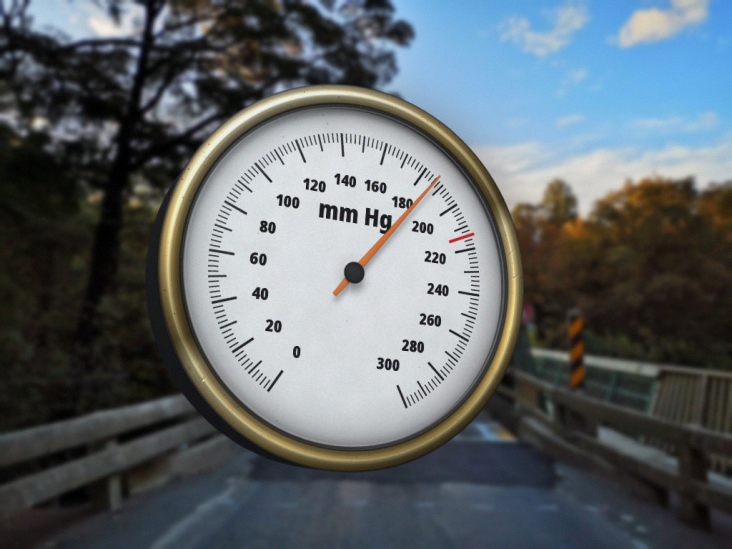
186mmHg
